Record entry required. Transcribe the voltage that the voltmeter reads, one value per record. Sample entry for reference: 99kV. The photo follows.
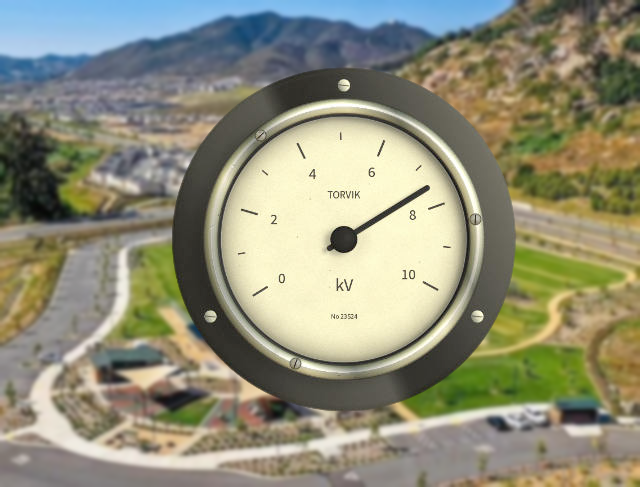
7.5kV
